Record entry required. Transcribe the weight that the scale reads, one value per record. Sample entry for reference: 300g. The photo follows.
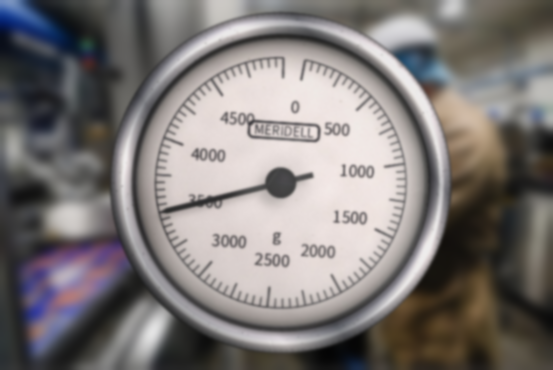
3500g
